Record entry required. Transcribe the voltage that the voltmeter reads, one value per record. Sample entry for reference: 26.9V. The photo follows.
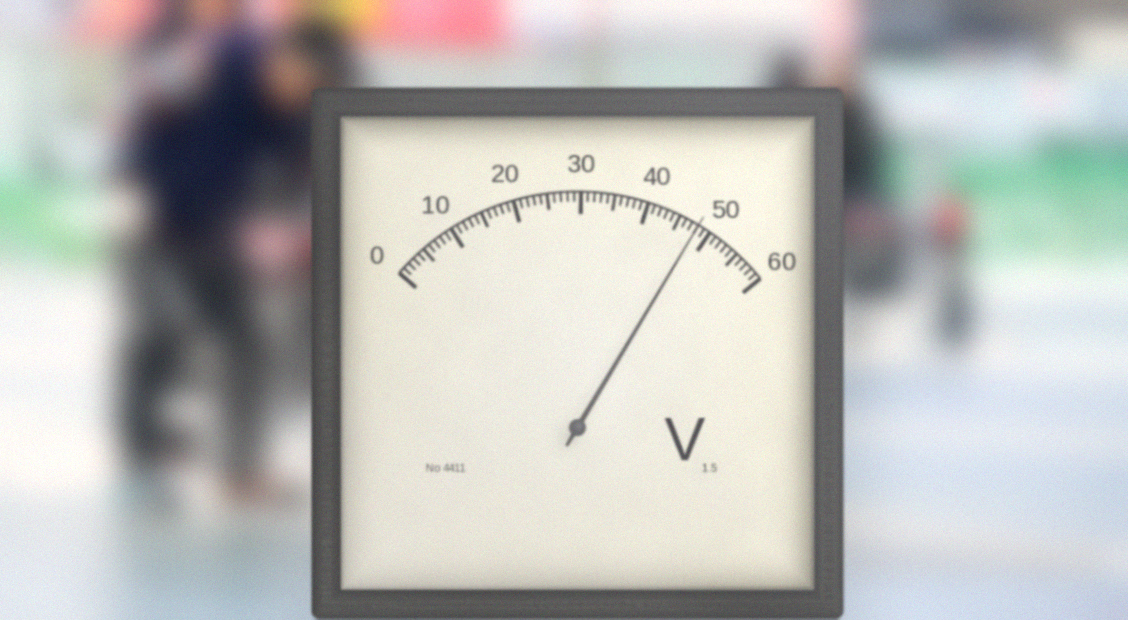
48V
